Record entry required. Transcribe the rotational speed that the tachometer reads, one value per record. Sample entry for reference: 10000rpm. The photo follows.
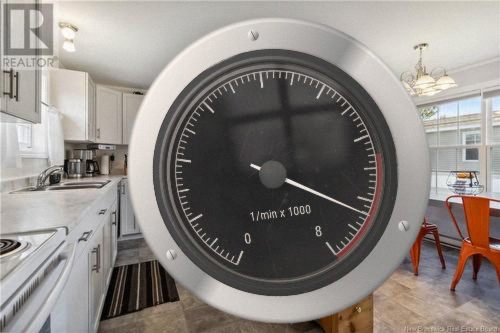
7200rpm
